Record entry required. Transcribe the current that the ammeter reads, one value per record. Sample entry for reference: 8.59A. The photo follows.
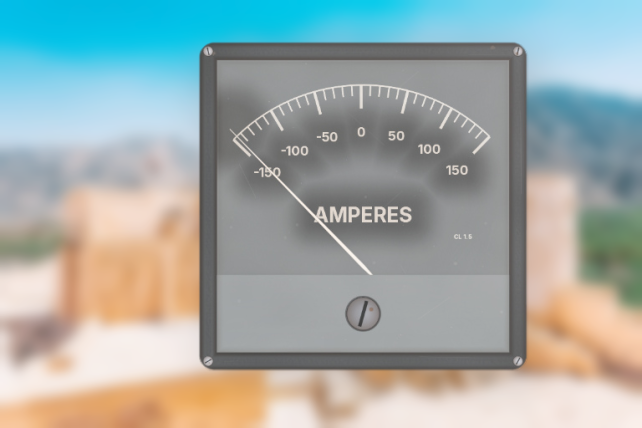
-145A
